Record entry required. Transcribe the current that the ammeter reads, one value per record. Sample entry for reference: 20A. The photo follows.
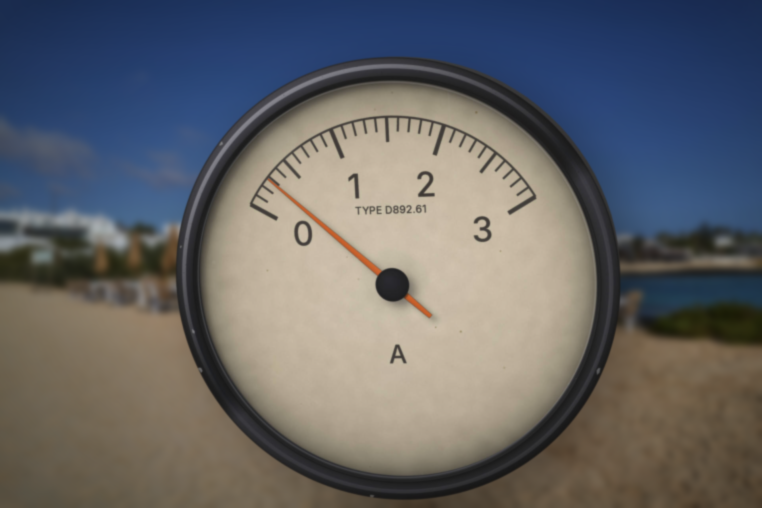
0.3A
